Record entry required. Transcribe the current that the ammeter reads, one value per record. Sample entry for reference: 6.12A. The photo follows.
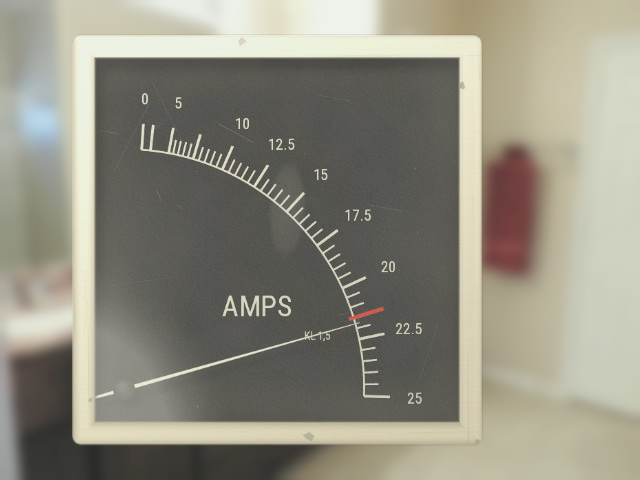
21.75A
